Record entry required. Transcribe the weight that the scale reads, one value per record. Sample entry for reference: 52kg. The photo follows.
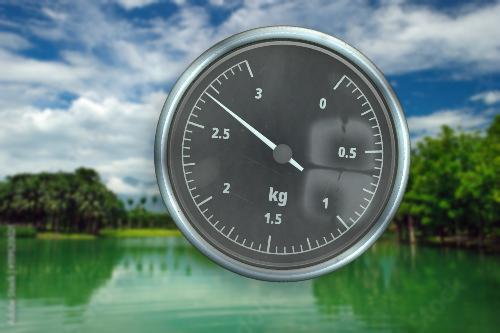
2.7kg
